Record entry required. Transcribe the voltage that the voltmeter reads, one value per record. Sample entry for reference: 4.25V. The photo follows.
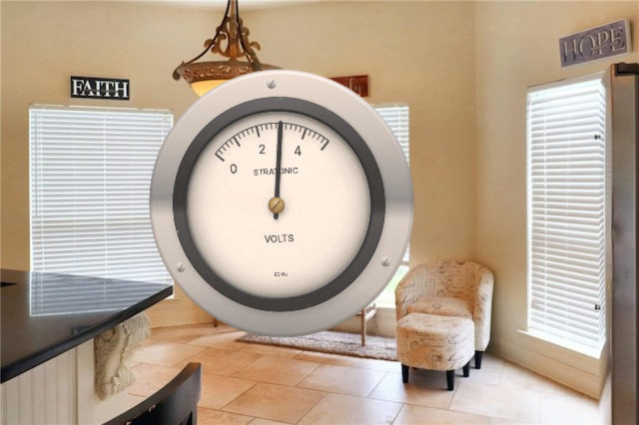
3V
